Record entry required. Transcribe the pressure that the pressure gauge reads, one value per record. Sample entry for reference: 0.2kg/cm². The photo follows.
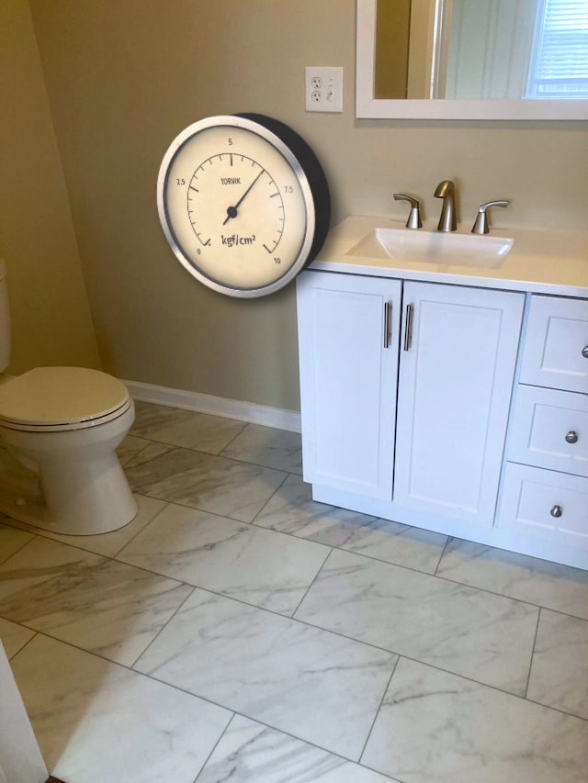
6.5kg/cm²
